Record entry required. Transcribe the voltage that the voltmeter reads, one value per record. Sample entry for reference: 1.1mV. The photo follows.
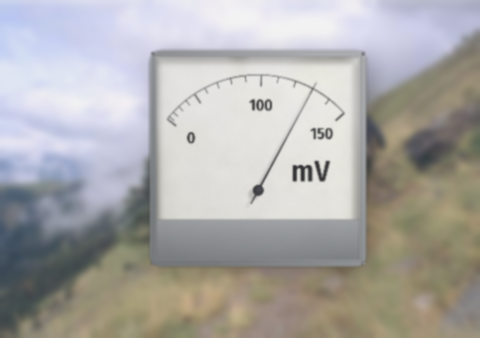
130mV
